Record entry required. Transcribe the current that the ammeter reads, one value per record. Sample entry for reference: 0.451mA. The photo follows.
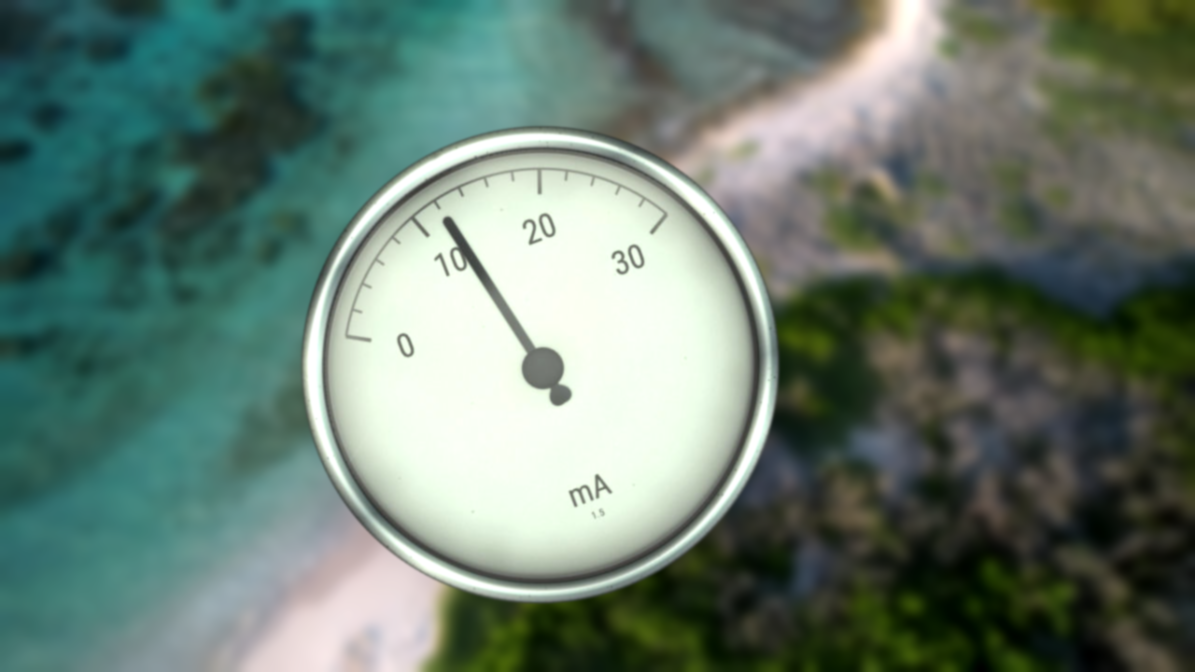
12mA
